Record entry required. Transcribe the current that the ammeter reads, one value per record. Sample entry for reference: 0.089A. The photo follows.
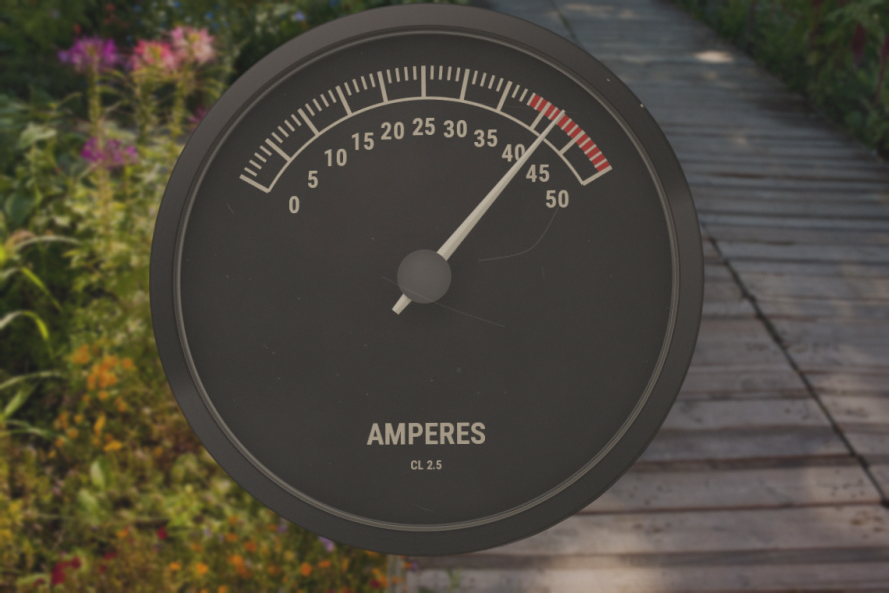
42A
